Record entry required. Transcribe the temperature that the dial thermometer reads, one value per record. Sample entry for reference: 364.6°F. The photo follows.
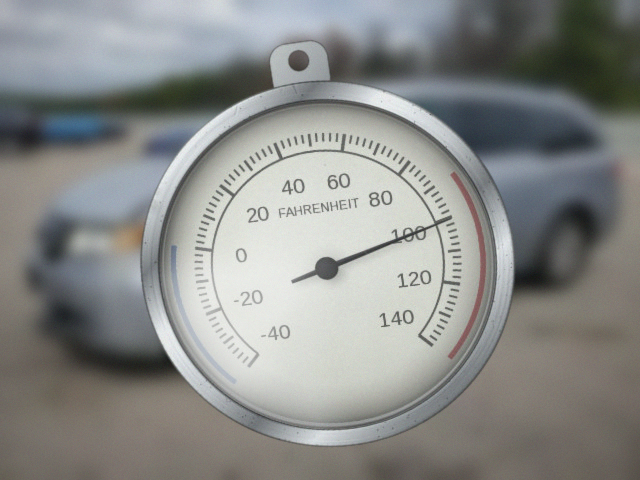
100°F
